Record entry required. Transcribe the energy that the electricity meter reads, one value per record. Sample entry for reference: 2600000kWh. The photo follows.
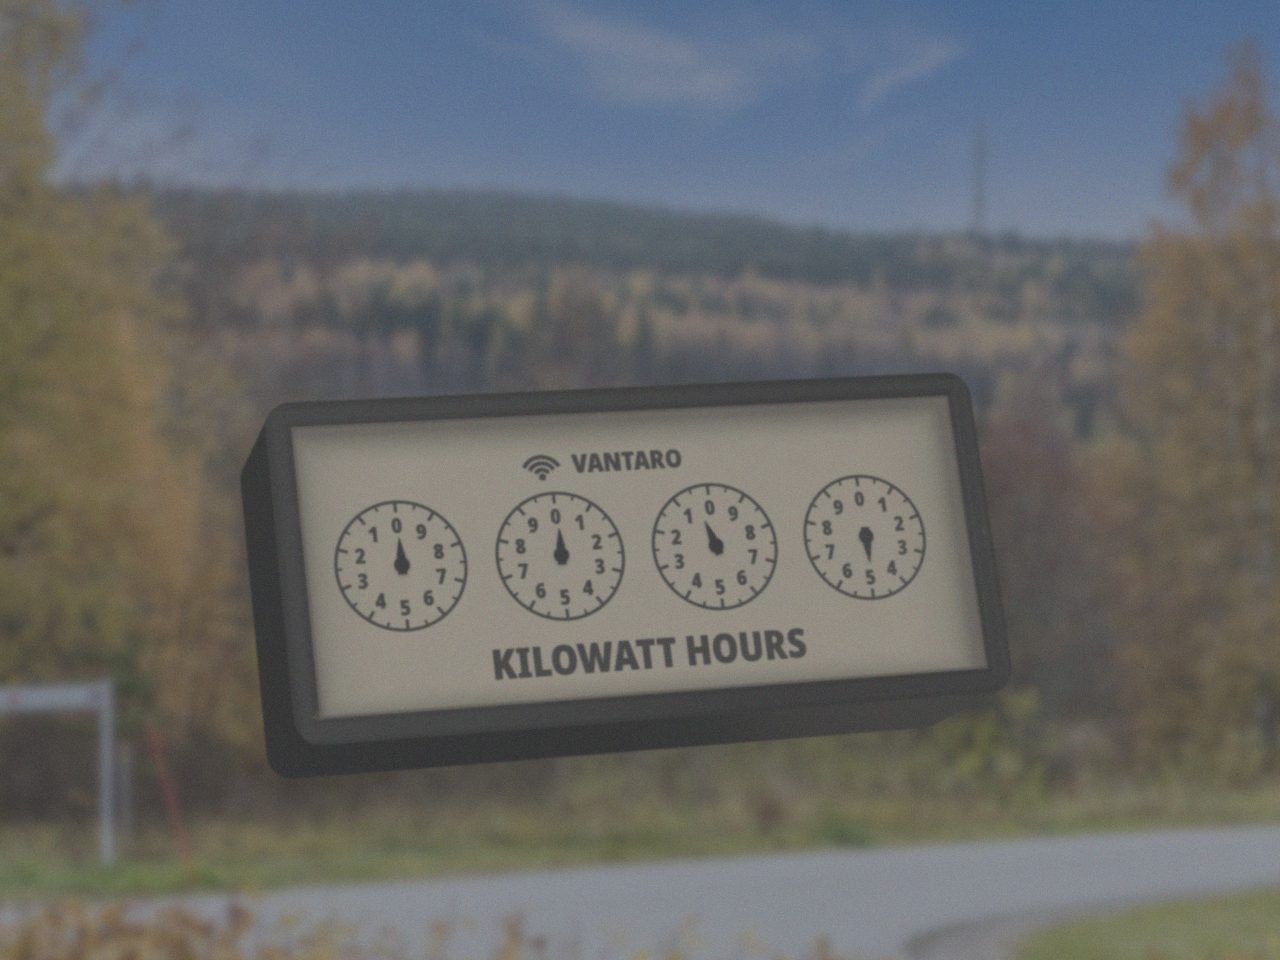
5kWh
